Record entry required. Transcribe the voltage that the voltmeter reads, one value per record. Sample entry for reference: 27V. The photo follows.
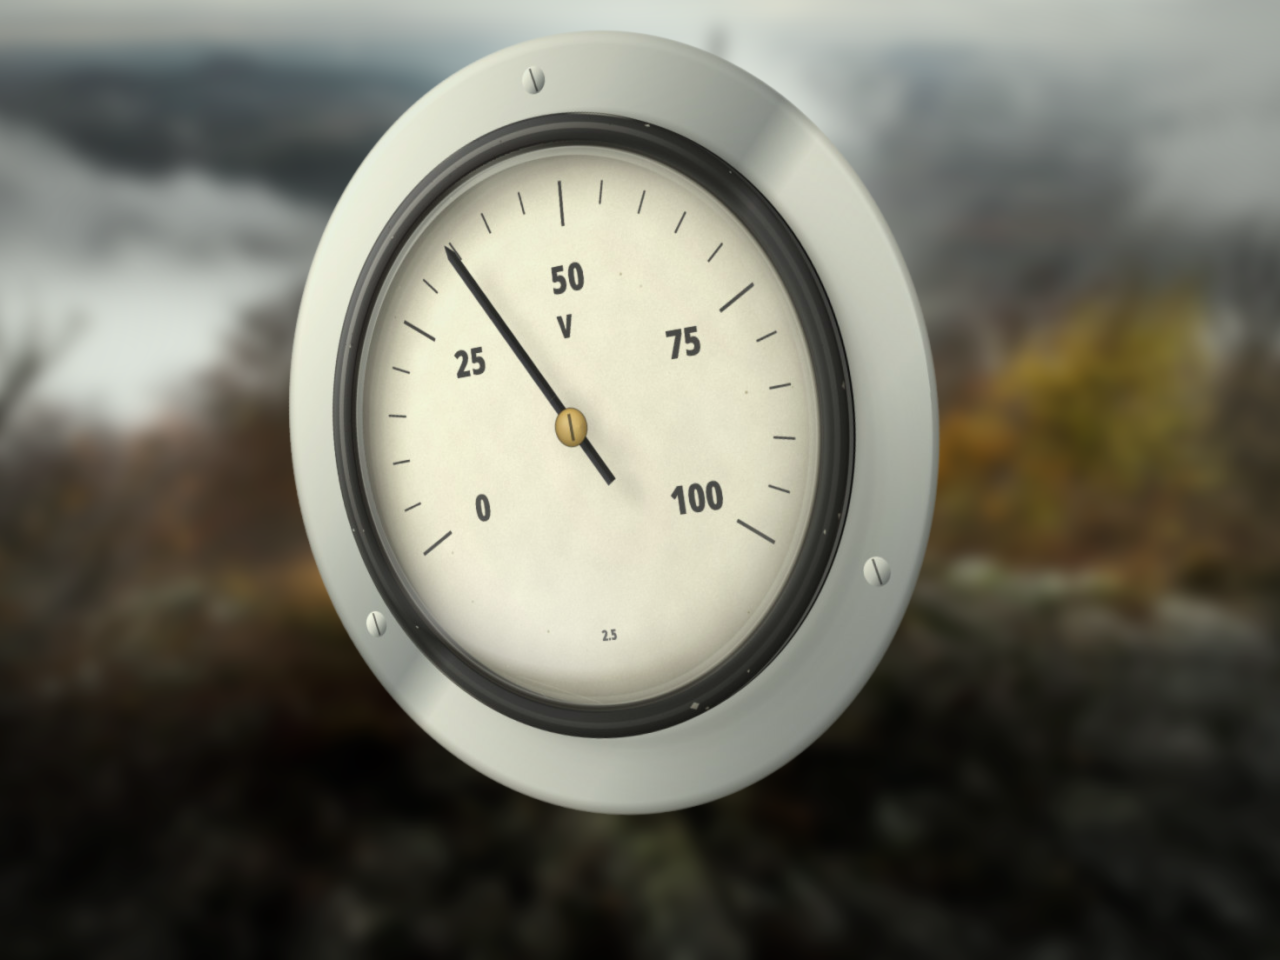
35V
